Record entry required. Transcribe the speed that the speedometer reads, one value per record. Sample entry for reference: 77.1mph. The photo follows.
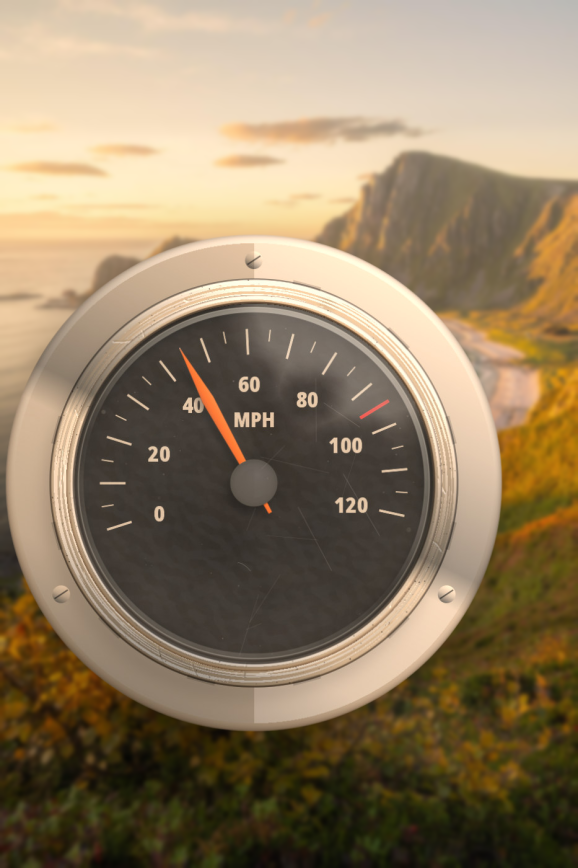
45mph
